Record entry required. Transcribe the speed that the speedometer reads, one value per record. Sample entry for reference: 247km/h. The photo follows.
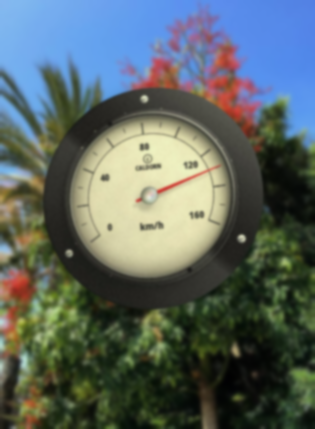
130km/h
